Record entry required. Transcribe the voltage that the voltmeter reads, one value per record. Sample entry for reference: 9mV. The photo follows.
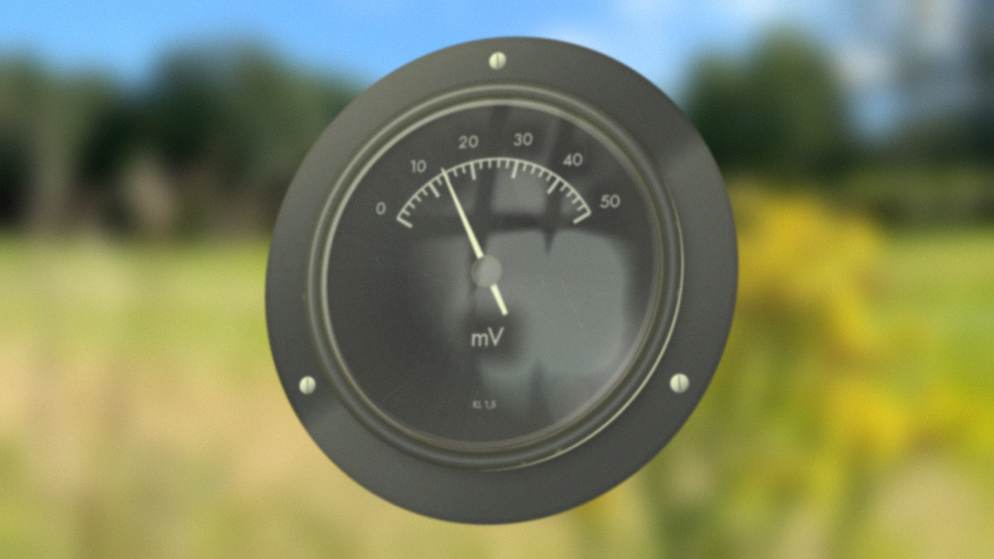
14mV
